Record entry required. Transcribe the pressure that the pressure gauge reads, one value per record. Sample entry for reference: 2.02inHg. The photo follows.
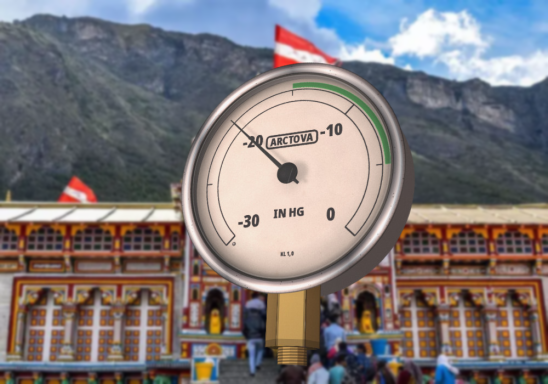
-20inHg
